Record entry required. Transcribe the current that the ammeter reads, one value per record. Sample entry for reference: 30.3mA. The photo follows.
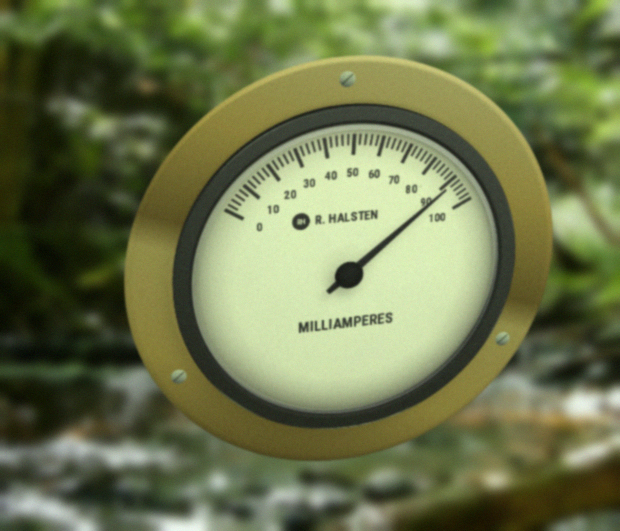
90mA
